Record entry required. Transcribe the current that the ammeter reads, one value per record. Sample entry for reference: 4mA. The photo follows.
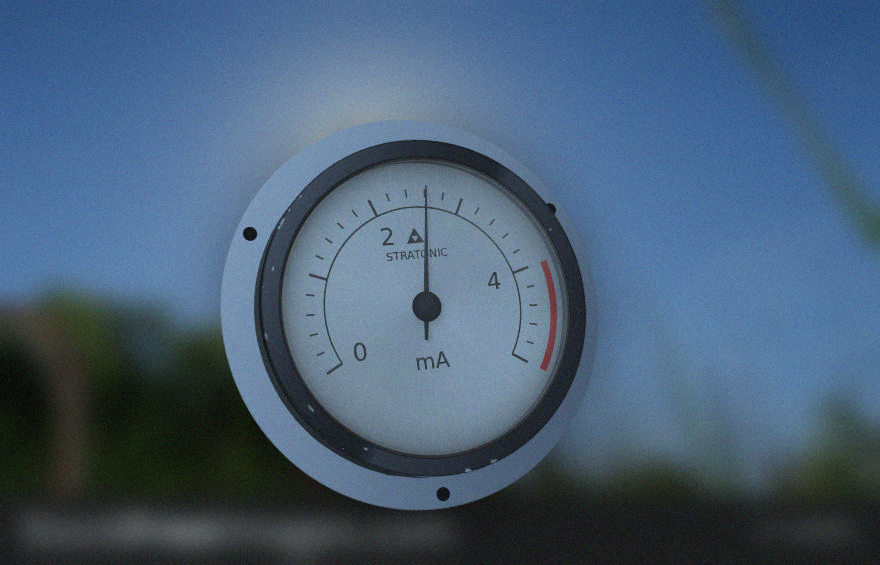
2.6mA
